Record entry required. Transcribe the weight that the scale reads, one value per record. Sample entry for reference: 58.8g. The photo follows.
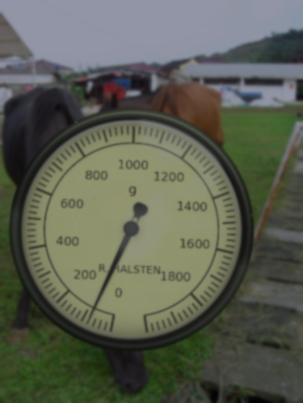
80g
